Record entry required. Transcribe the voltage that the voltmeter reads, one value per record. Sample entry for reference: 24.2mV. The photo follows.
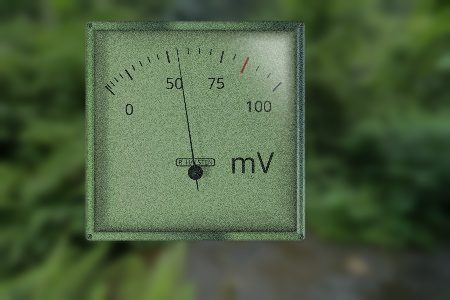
55mV
